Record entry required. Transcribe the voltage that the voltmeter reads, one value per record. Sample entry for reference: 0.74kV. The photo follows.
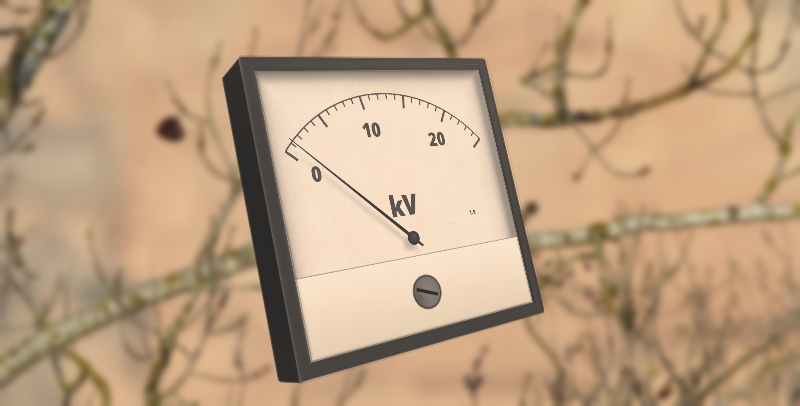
1kV
